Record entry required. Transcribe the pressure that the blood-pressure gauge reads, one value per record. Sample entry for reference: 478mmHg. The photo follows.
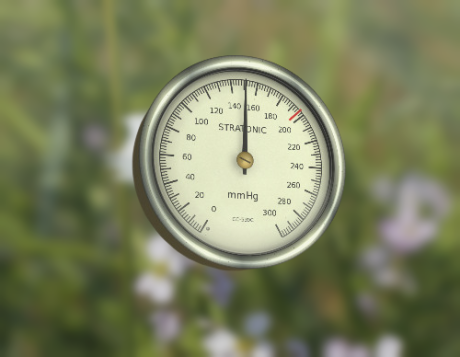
150mmHg
